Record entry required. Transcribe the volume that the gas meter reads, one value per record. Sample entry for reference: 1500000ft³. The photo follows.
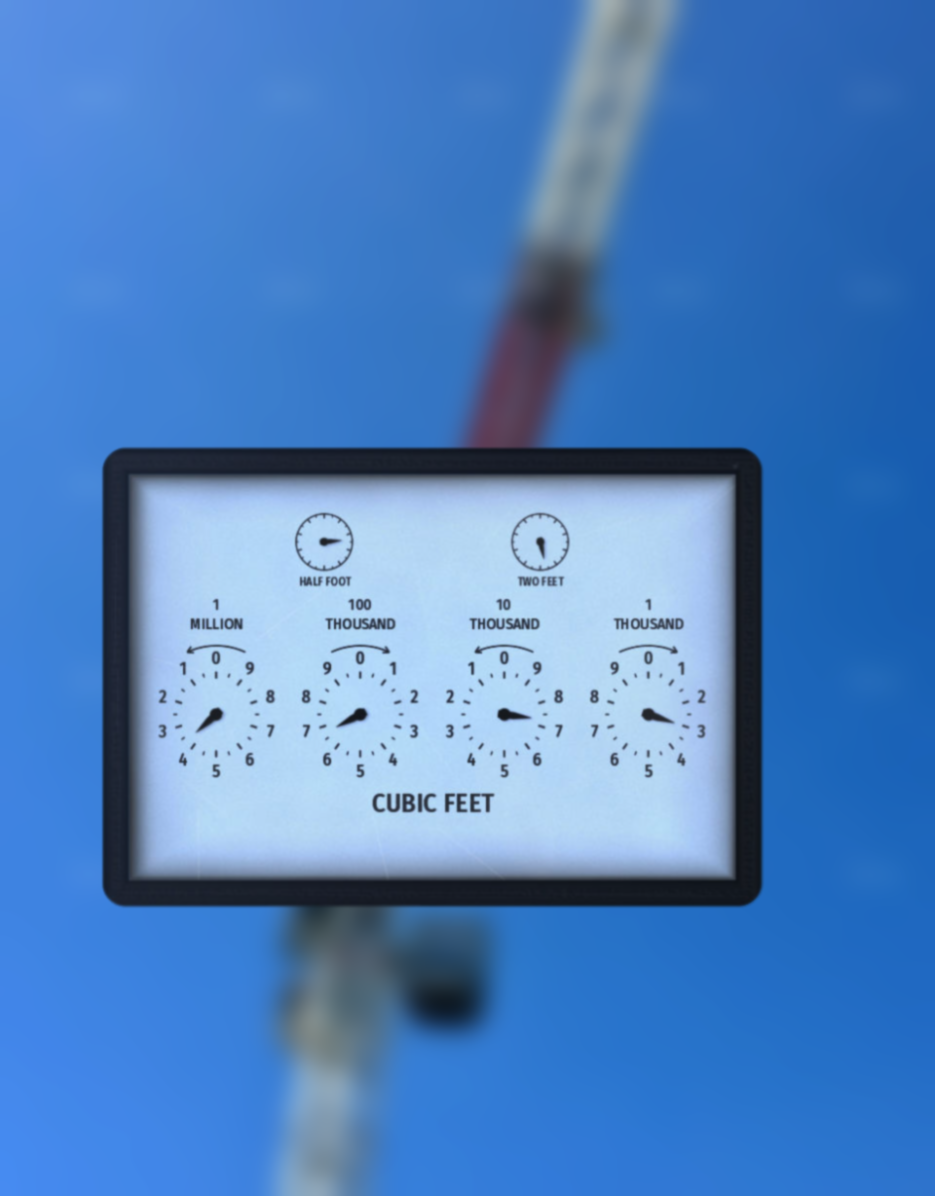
367300ft³
